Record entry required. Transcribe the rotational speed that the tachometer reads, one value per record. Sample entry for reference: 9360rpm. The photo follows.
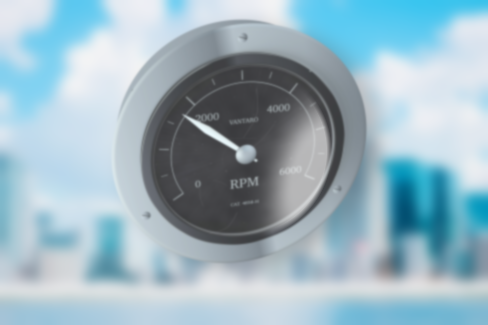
1750rpm
